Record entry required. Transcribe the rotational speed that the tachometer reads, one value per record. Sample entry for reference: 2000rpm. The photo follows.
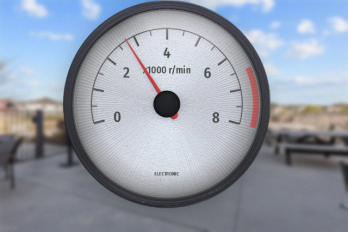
2750rpm
